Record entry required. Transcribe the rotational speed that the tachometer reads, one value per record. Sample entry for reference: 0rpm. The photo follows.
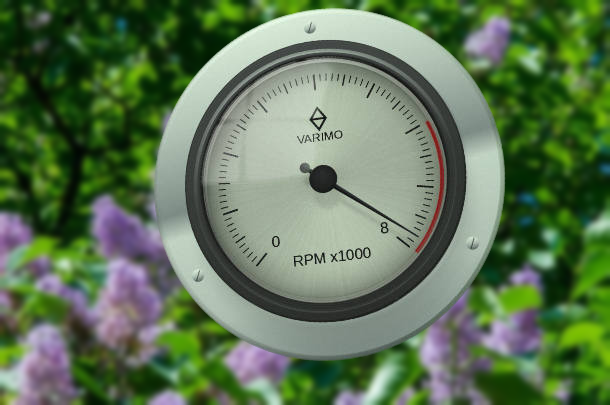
7800rpm
